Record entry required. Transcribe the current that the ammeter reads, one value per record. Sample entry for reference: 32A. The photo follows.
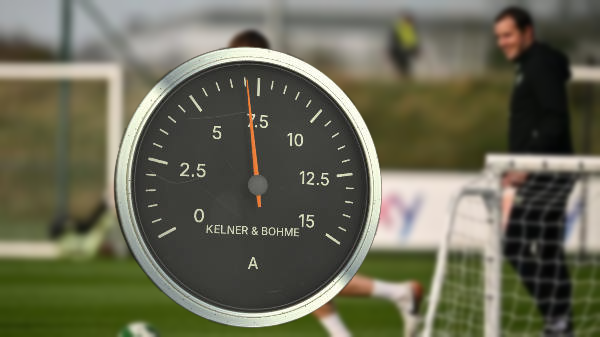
7A
